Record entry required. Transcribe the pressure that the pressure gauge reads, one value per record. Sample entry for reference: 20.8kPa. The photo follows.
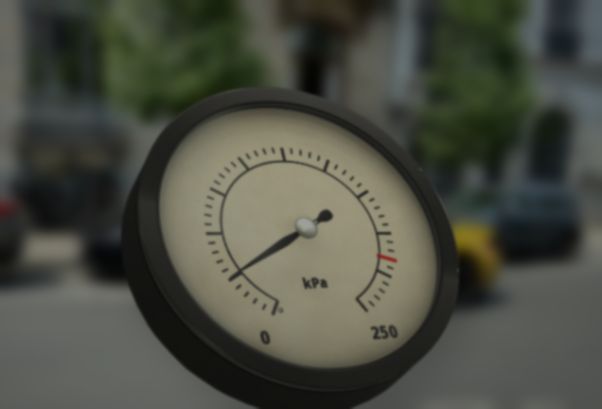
25kPa
